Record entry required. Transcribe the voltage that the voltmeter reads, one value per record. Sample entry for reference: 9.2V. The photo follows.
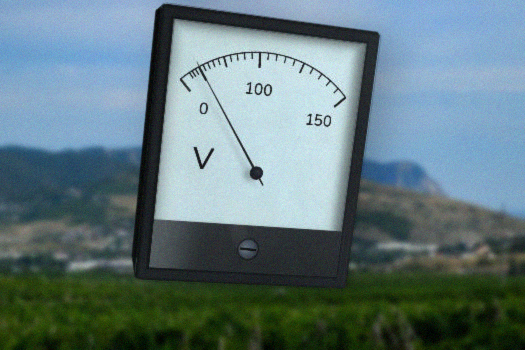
50V
